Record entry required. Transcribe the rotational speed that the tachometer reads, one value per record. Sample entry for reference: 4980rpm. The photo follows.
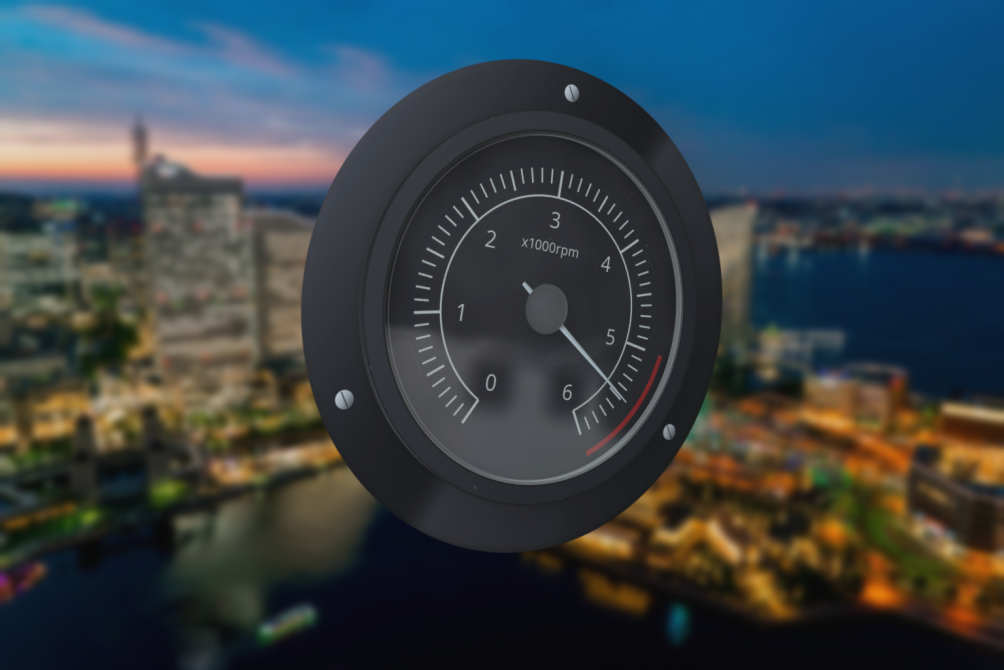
5500rpm
